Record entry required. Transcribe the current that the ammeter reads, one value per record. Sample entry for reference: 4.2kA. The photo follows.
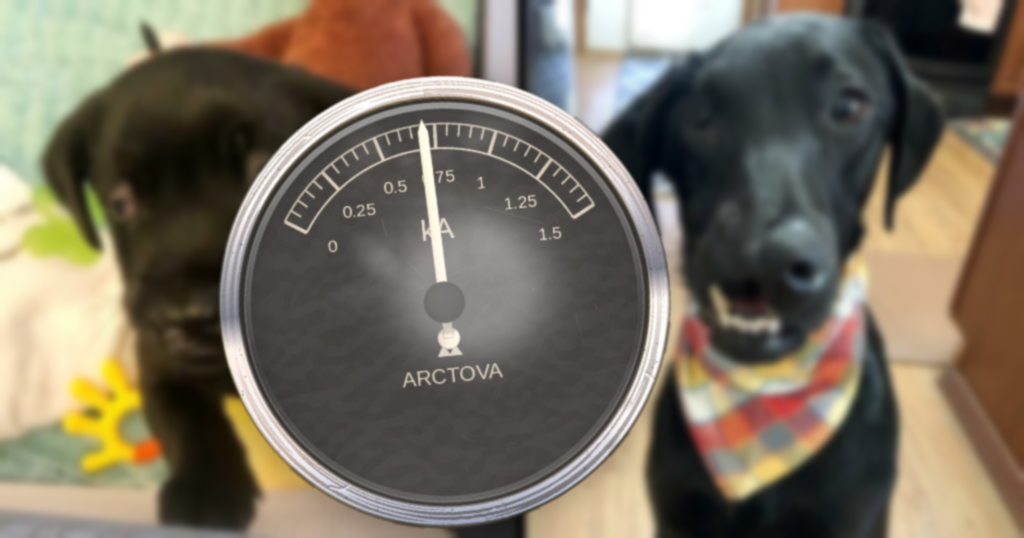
0.7kA
